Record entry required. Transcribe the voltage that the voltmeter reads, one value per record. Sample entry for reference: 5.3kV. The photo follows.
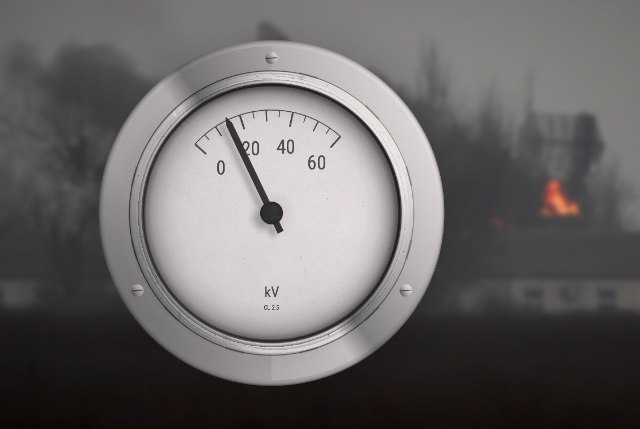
15kV
